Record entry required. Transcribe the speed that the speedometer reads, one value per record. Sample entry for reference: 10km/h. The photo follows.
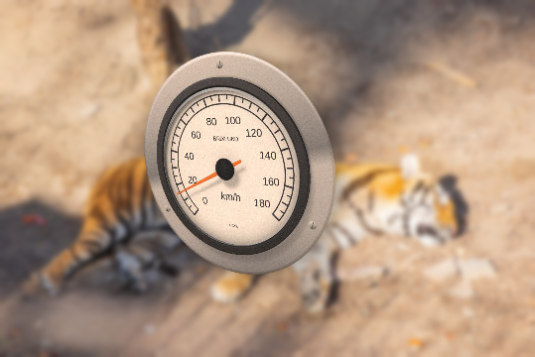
15km/h
